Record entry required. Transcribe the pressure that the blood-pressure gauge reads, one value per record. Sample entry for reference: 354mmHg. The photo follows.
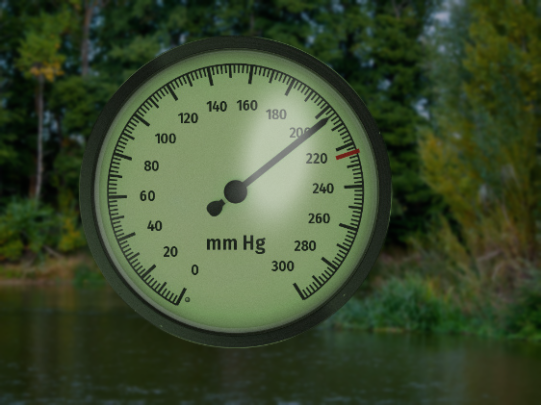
204mmHg
